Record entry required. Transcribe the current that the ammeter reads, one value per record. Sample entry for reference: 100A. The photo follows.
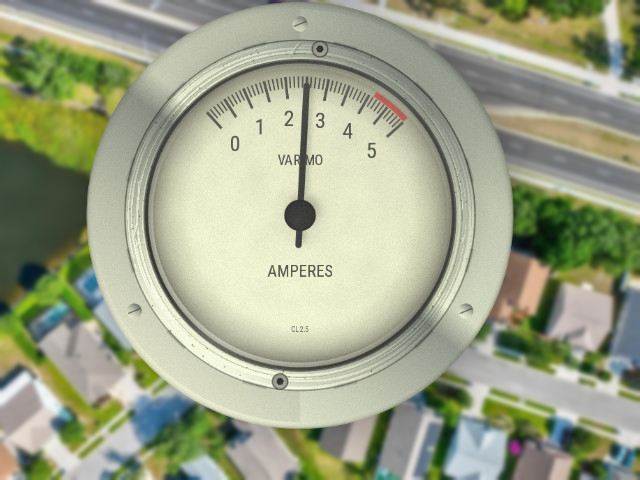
2.5A
